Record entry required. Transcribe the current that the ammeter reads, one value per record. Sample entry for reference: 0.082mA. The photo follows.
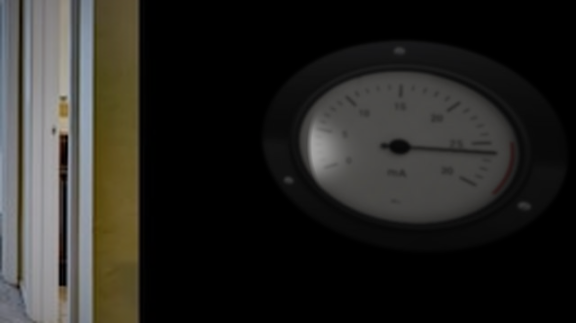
26mA
